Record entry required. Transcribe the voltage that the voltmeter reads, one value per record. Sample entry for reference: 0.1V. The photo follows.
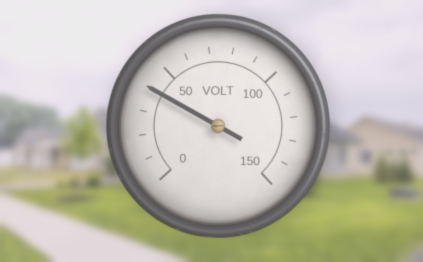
40V
